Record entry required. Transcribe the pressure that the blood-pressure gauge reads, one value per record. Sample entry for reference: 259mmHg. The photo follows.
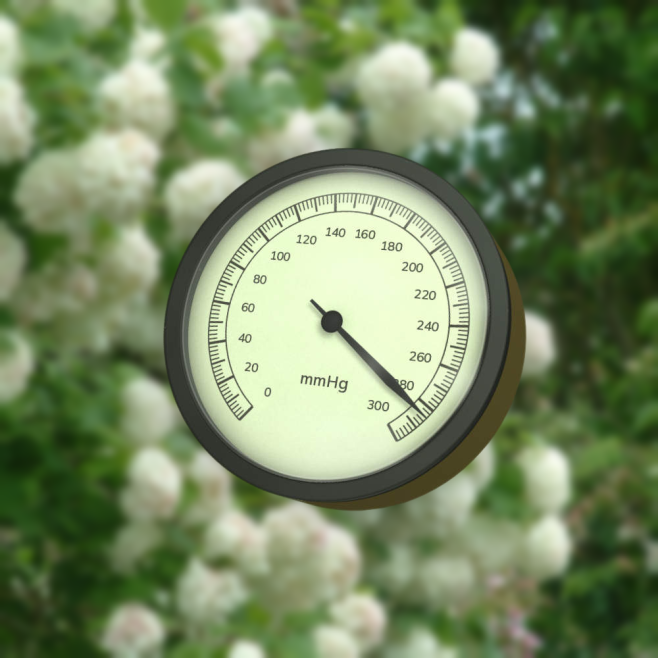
284mmHg
